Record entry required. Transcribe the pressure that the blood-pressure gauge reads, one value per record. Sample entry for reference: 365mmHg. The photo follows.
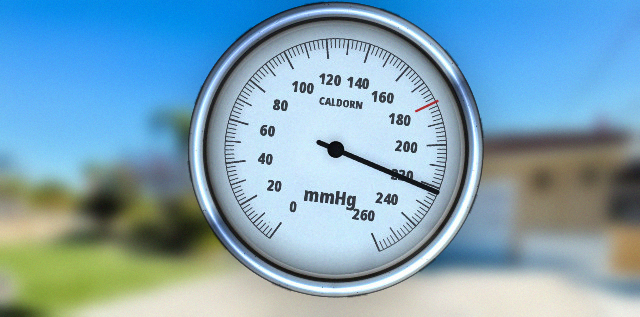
222mmHg
